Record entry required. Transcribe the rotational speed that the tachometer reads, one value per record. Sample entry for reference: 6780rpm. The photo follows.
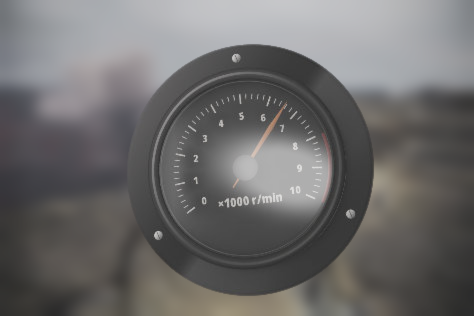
6600rpm
